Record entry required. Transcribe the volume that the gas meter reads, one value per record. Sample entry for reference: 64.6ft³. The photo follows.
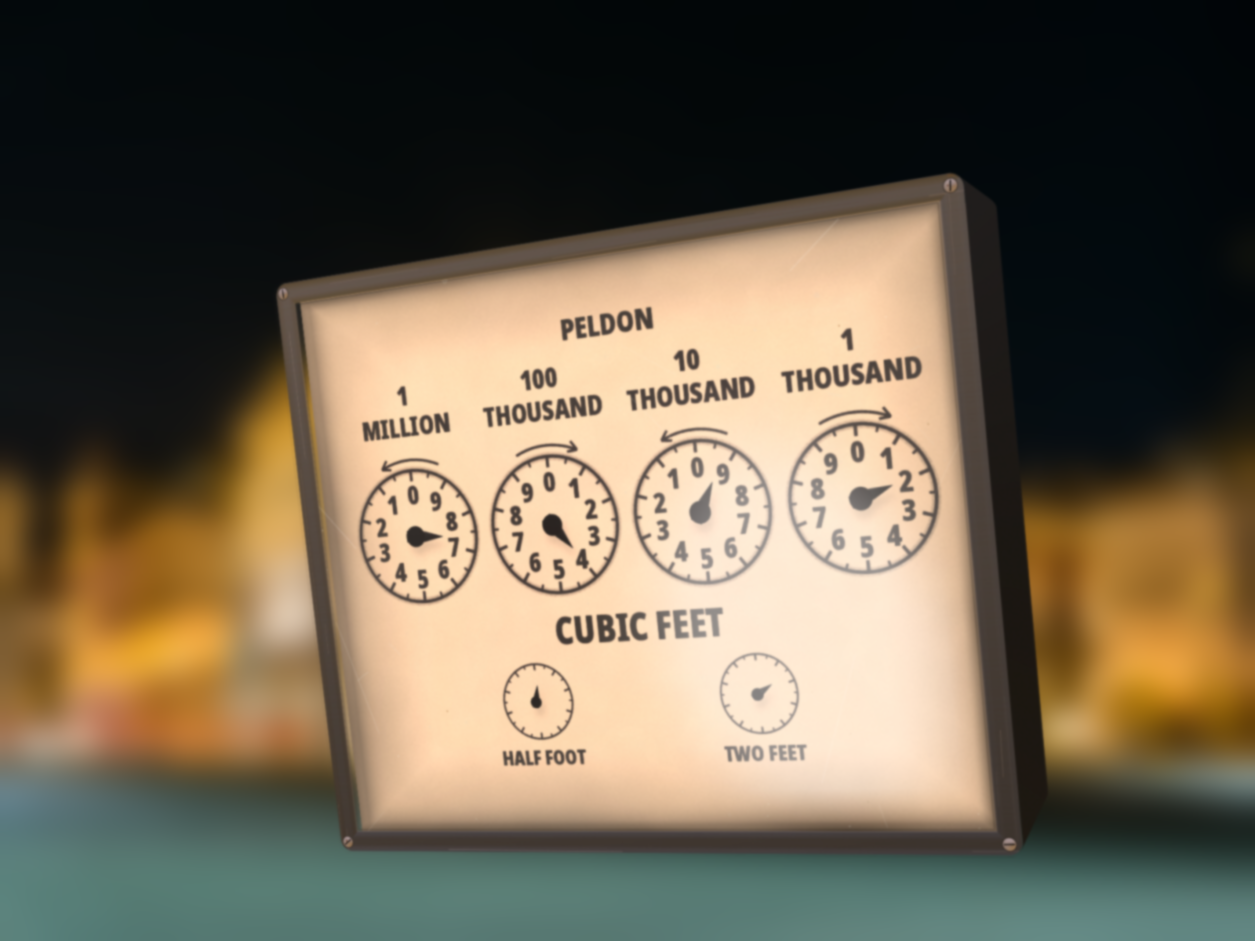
739200ft³
